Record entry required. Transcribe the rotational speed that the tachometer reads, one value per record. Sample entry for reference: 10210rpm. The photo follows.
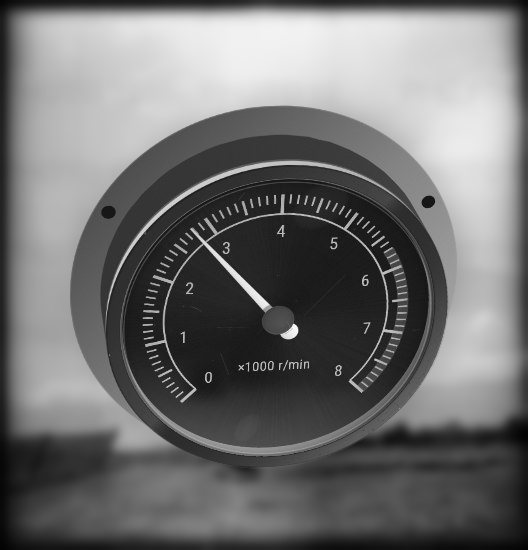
2800rpm
